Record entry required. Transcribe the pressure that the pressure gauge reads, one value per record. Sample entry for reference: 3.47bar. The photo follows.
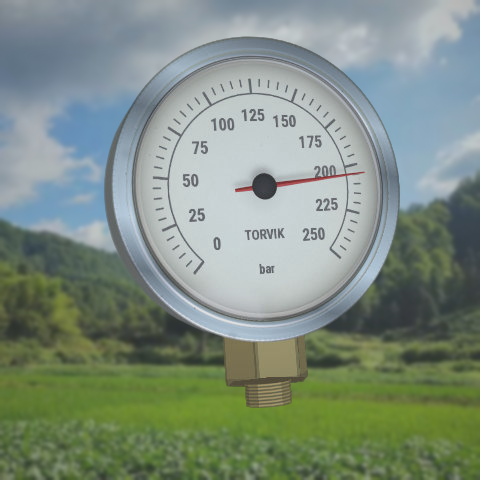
205bar
